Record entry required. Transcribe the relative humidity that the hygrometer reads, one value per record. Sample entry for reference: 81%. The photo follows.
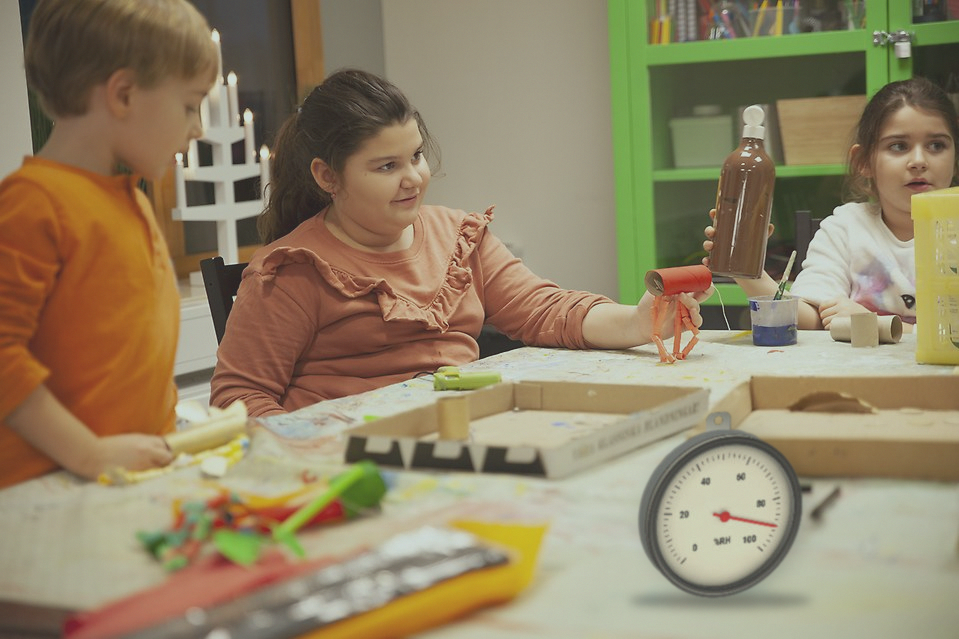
90%
